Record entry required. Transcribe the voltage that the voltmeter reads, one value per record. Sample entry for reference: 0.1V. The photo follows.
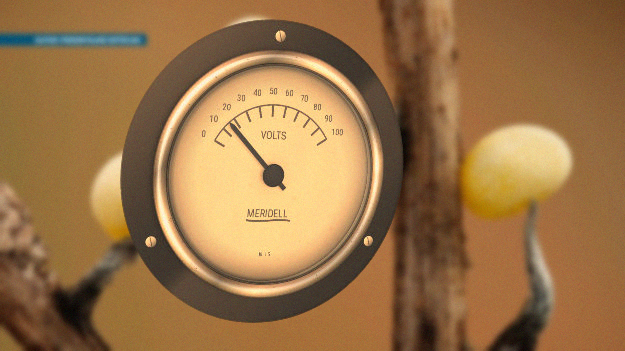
15V
